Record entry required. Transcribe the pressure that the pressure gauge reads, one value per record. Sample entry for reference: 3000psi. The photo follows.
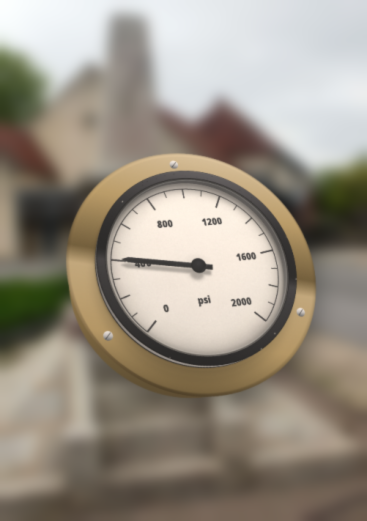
400psi
